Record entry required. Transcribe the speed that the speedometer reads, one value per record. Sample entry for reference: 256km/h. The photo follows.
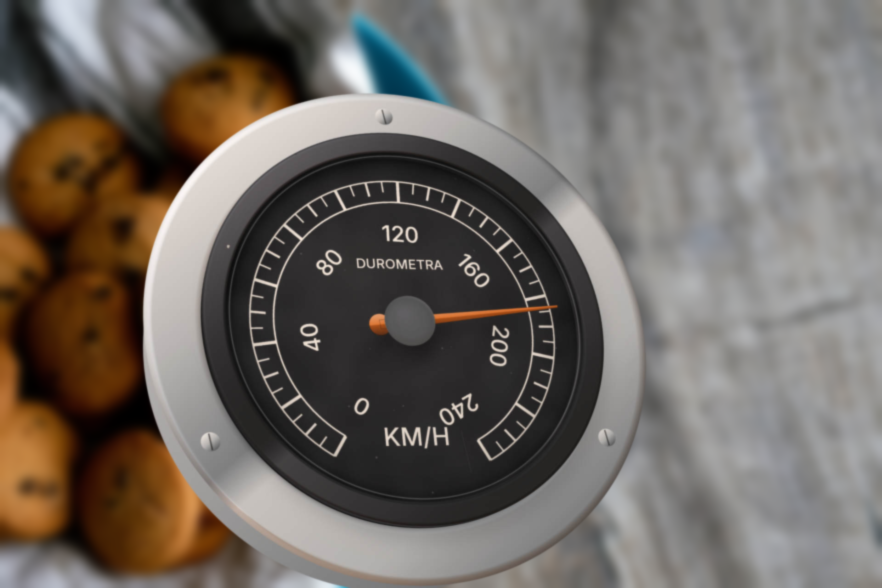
185km/h
